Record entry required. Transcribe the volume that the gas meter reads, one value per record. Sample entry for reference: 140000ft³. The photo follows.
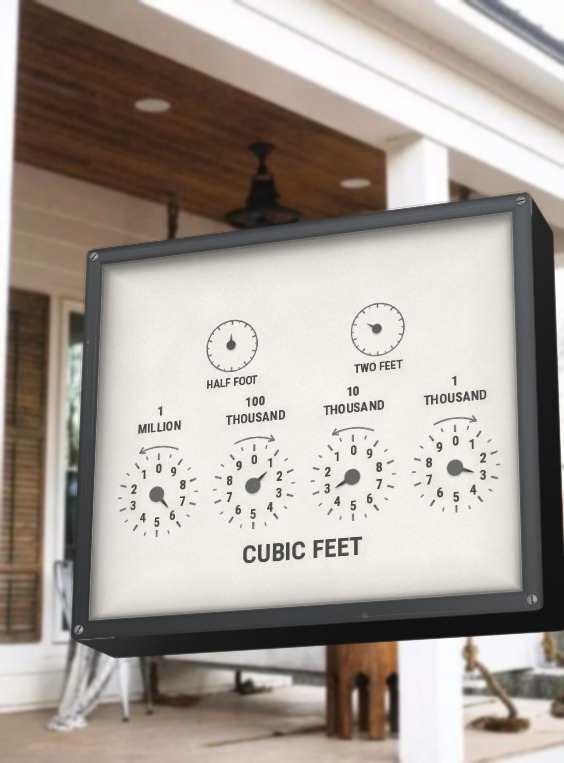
613300ft³
